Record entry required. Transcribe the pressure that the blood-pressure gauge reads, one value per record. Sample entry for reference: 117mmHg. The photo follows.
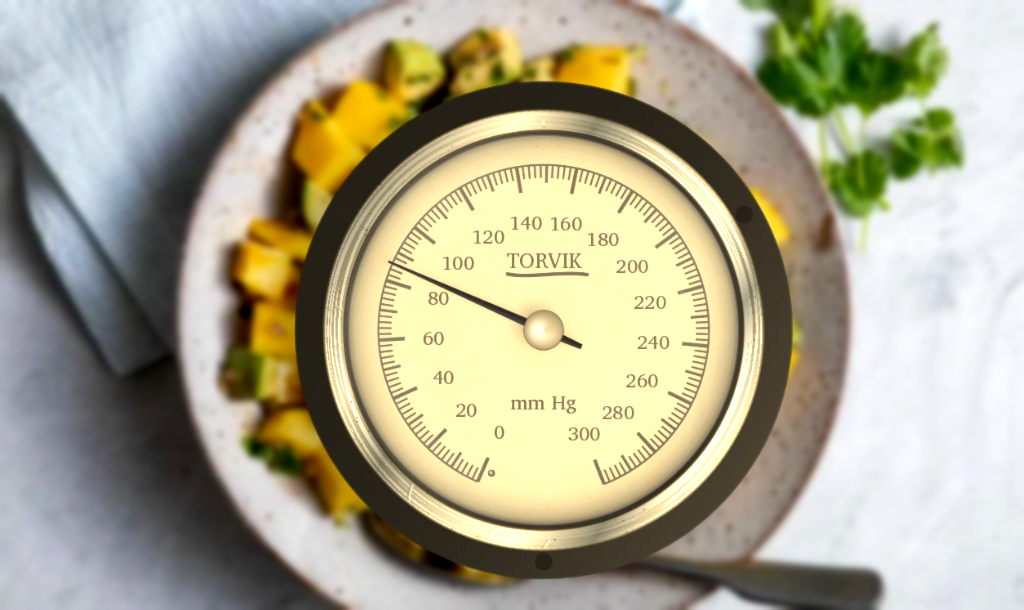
86mmHg
